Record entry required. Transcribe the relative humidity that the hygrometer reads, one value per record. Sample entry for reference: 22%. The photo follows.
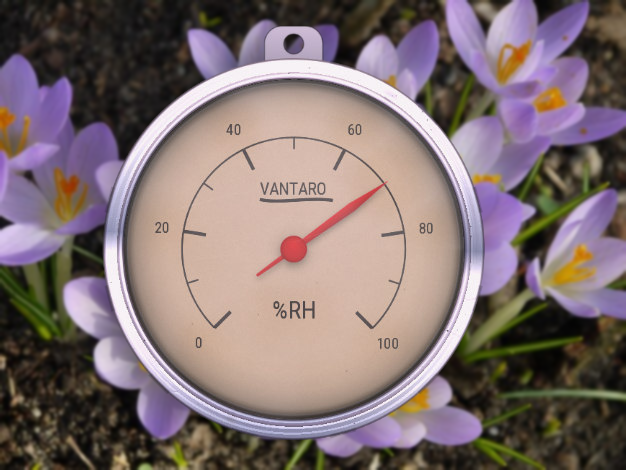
70%
